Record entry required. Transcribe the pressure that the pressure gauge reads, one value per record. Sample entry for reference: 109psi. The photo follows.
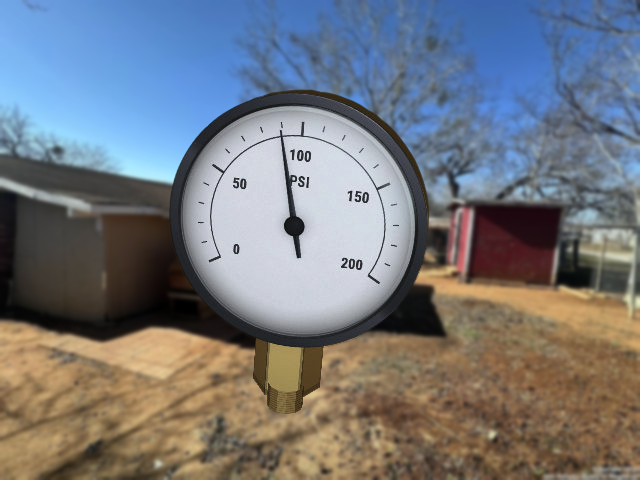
90psi
